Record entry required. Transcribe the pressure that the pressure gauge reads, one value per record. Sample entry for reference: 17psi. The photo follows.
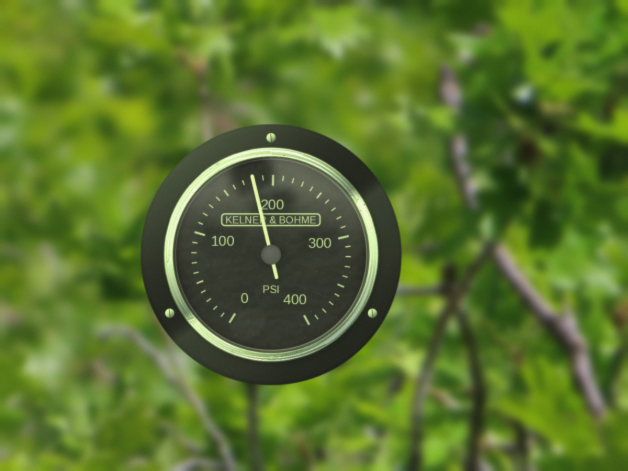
180psi
